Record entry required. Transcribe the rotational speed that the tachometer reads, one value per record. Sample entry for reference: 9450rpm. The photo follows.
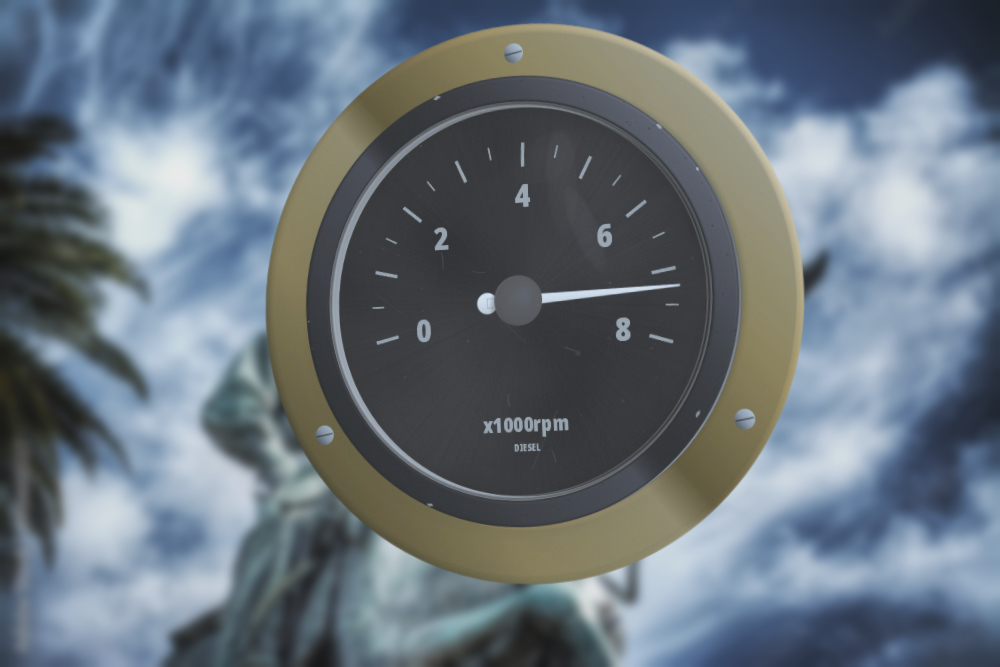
7250rpm
